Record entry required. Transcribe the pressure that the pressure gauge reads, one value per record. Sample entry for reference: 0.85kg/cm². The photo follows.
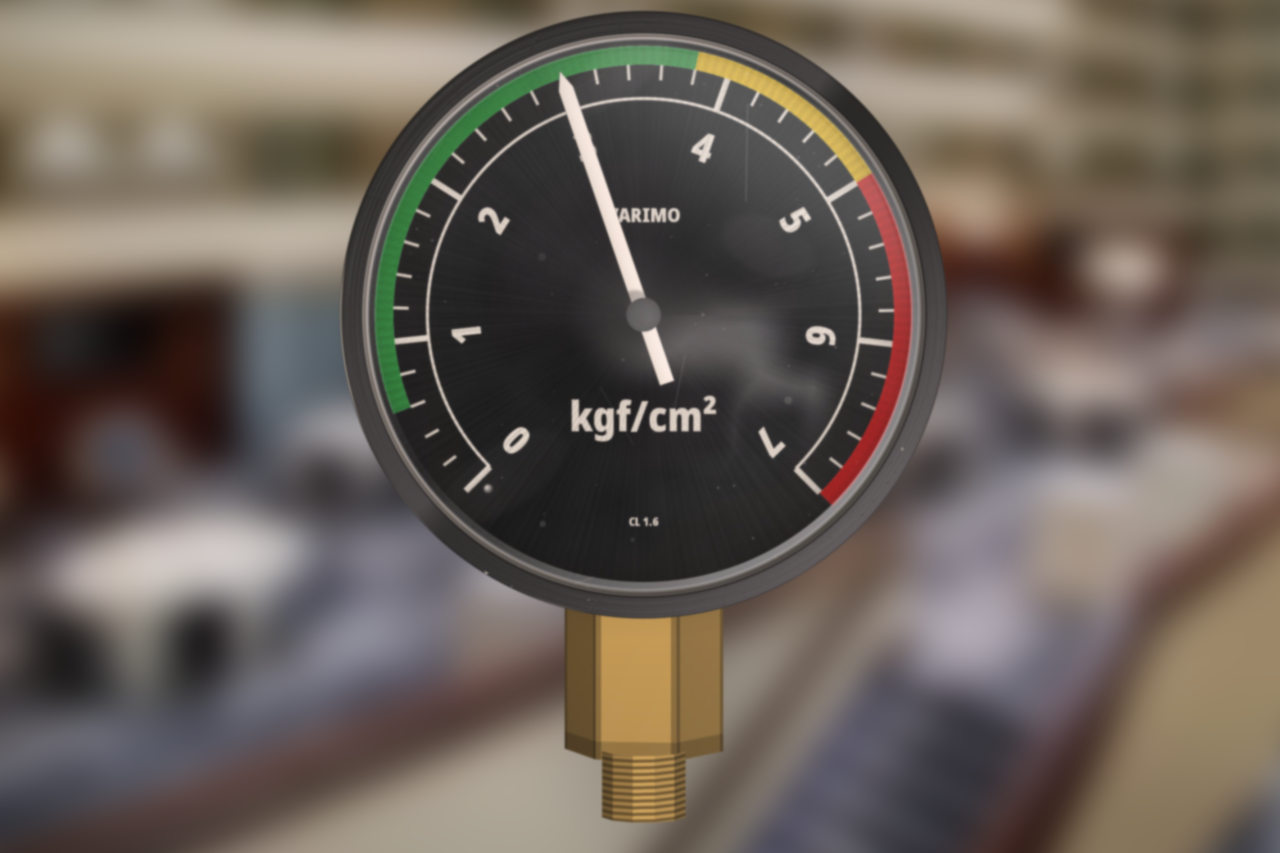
3kg/cm²
